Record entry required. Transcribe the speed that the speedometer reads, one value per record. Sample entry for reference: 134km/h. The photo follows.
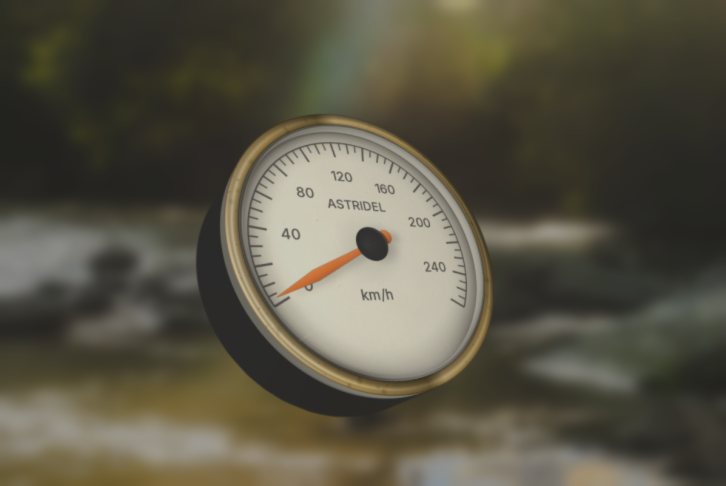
2.5km/h
